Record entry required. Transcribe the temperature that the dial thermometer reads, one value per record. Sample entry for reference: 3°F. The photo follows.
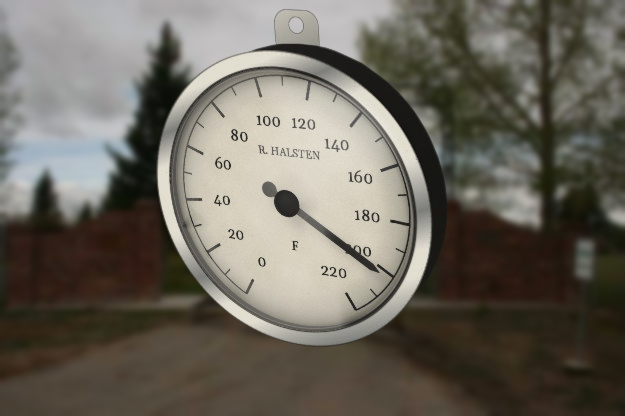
200°F
